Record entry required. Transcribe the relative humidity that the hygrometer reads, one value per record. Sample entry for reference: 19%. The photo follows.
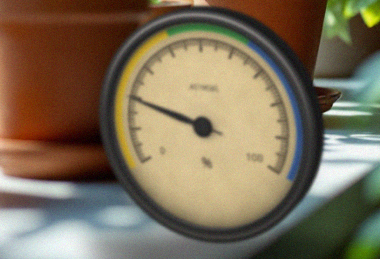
20%
